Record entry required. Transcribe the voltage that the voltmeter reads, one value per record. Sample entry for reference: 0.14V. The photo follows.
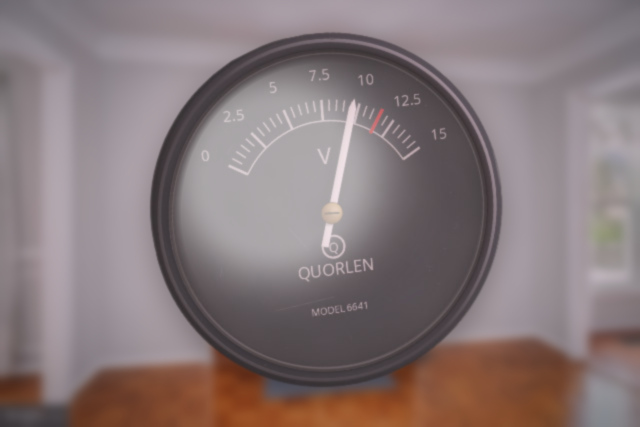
9.5V
